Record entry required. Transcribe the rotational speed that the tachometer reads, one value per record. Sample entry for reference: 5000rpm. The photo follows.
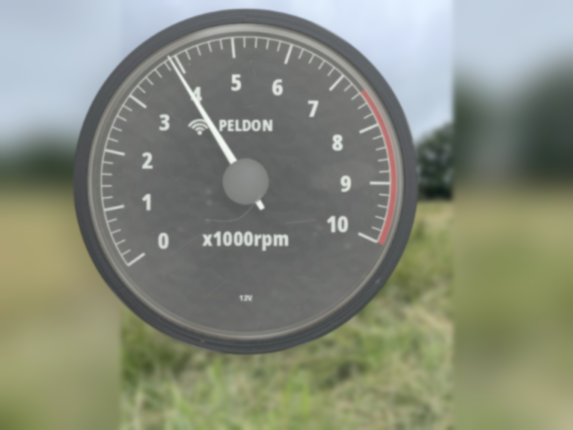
3900rpm
